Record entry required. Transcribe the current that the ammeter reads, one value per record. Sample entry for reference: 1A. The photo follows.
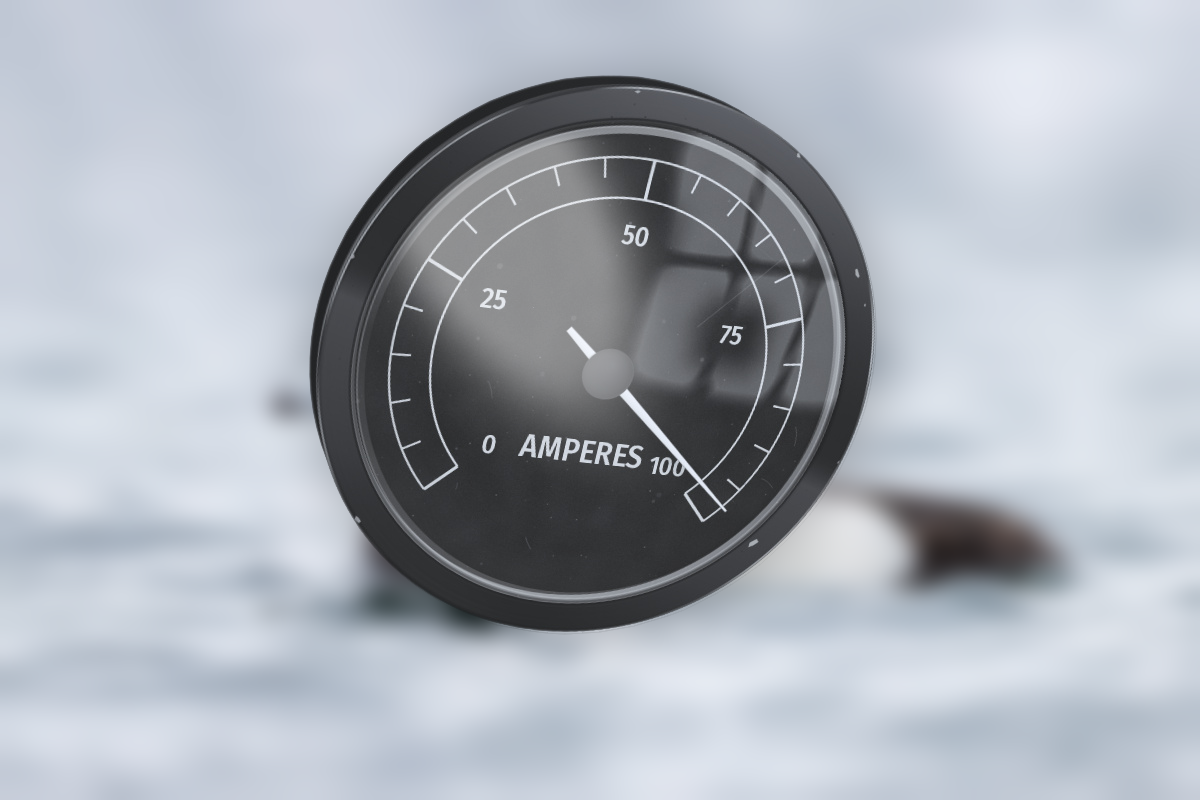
97.5A
